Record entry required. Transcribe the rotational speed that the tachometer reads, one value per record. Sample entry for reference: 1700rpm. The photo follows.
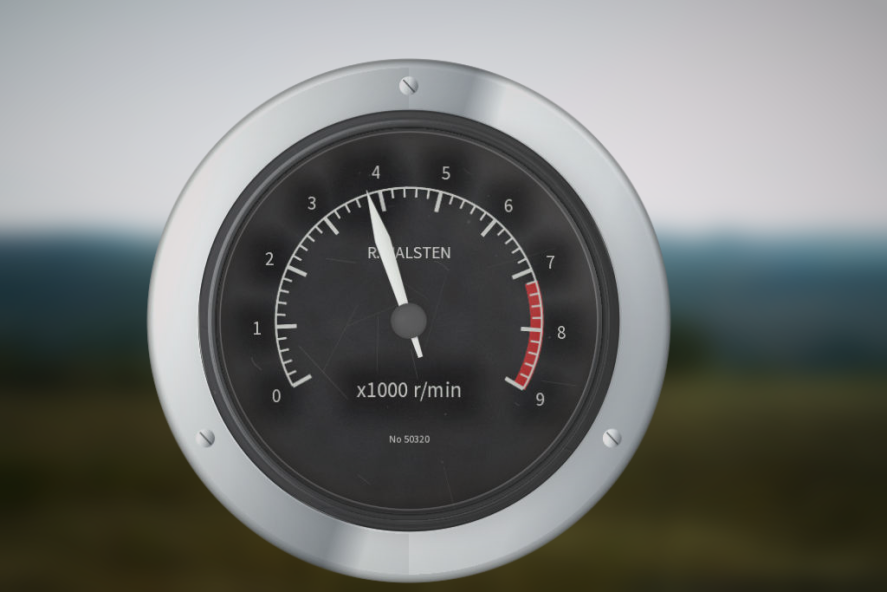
3800rpm
